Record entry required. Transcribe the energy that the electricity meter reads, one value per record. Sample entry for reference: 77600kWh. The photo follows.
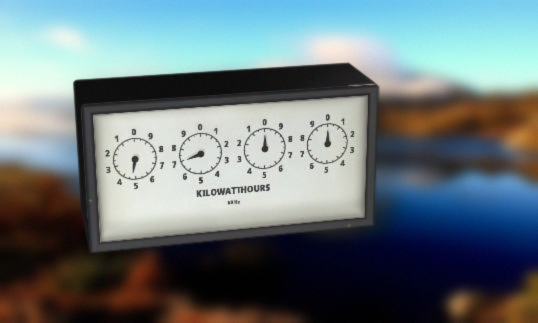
4700kWh
